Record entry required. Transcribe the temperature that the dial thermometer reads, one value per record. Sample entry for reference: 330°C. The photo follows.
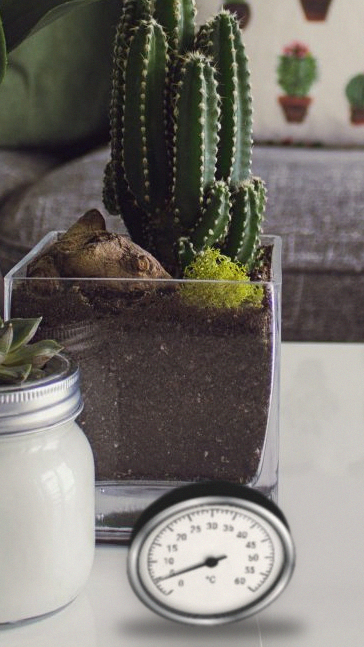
5°C
